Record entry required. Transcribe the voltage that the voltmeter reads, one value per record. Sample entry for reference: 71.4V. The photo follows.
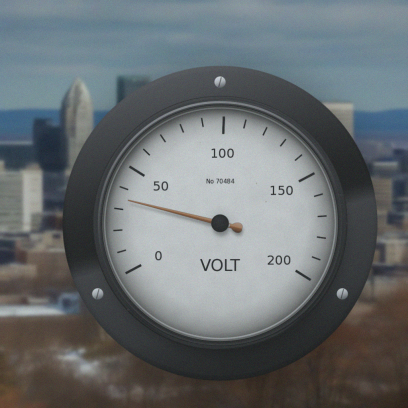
35V
